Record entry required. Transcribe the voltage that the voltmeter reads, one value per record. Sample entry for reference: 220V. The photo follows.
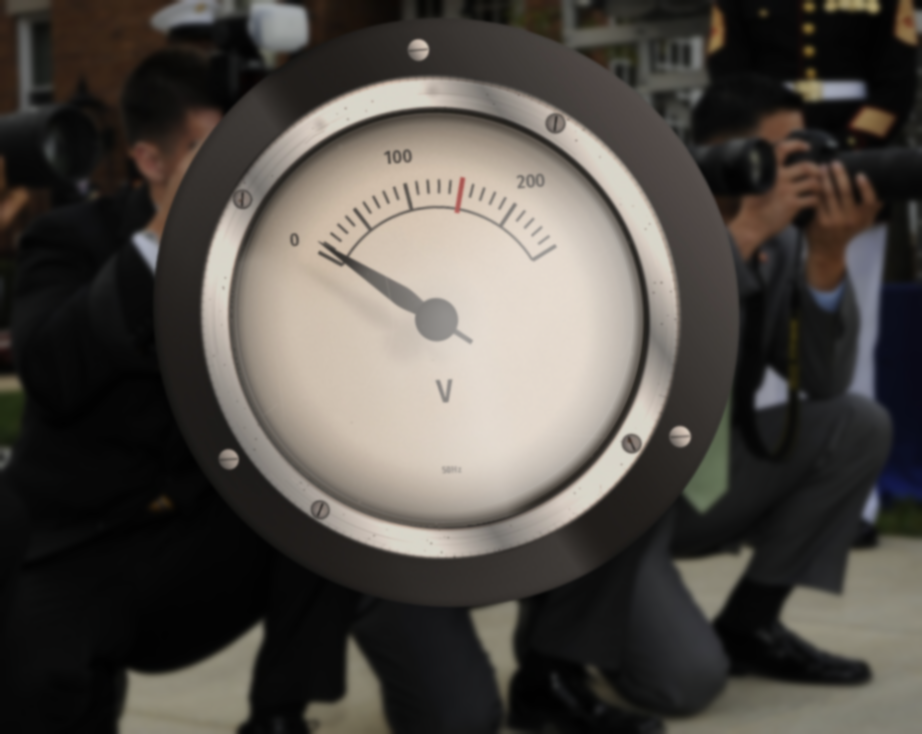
10V
